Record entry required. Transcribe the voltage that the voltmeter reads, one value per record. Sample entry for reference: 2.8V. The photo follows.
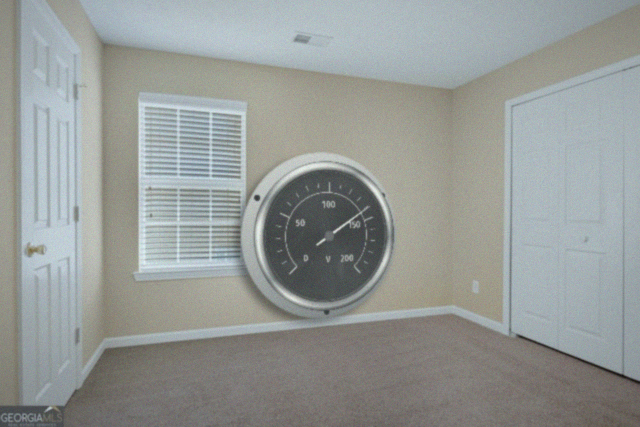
140V
